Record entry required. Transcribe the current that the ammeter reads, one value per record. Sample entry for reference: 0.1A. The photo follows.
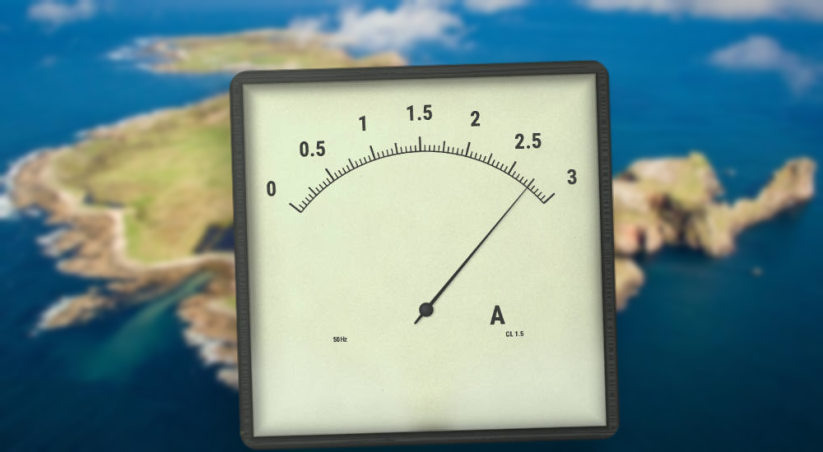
2.75A
